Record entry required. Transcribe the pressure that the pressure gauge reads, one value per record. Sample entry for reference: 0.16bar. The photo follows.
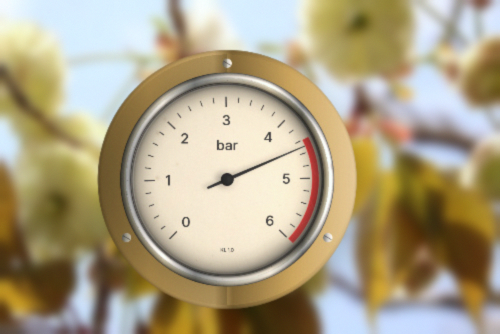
4.5bar
